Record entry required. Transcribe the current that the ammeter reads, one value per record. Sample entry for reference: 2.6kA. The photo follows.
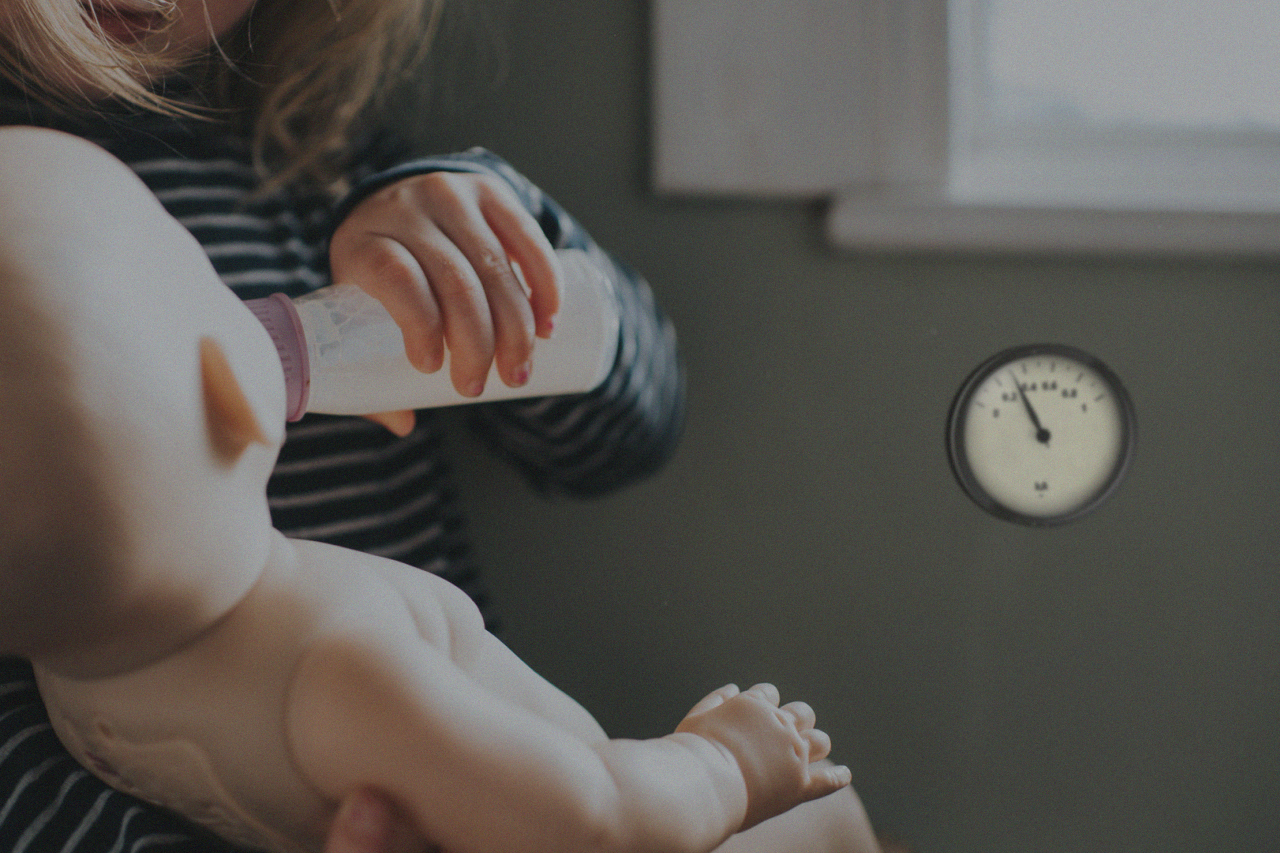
0.3kA
